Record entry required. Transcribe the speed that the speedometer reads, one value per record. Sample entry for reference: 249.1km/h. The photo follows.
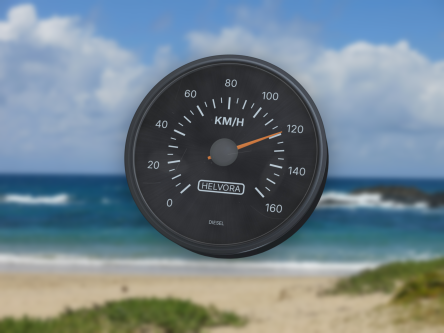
120km/h
